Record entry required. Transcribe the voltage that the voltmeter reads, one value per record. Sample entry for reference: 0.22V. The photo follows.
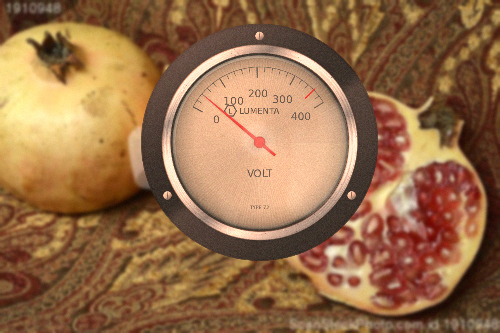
40V
